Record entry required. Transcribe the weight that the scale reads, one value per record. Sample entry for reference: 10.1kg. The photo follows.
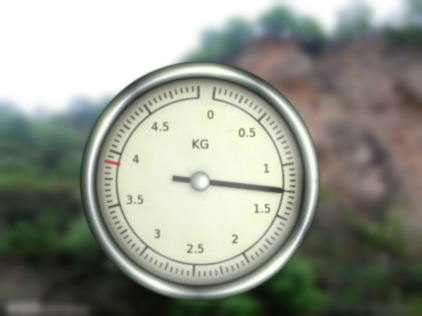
1.25kg
